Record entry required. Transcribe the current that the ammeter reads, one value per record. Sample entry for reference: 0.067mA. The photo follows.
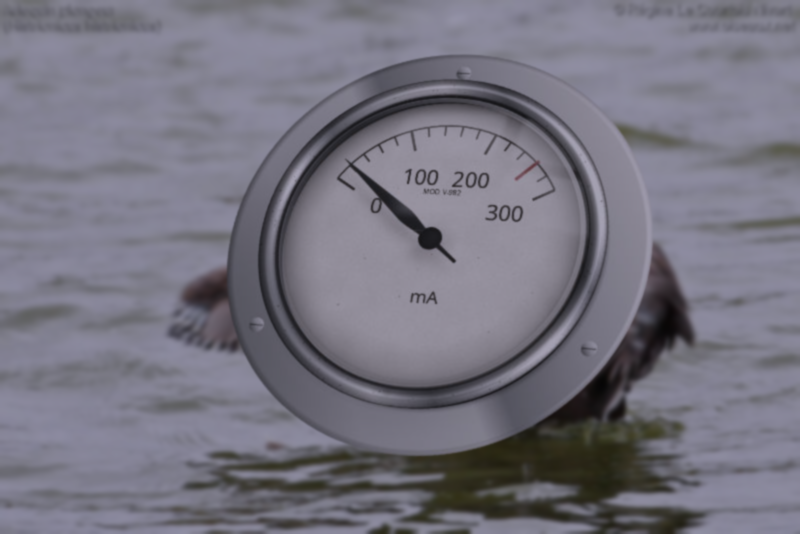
20mA
